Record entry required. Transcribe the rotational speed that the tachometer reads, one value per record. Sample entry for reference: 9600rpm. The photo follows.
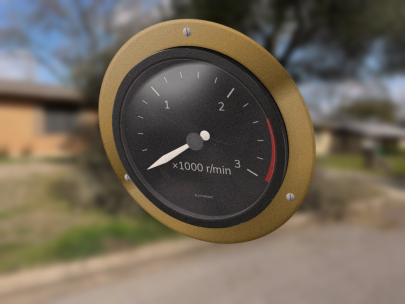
0rpm
